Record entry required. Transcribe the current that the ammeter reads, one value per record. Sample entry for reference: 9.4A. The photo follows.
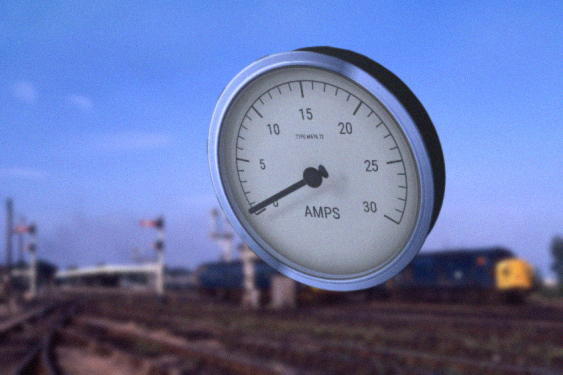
0.5A
